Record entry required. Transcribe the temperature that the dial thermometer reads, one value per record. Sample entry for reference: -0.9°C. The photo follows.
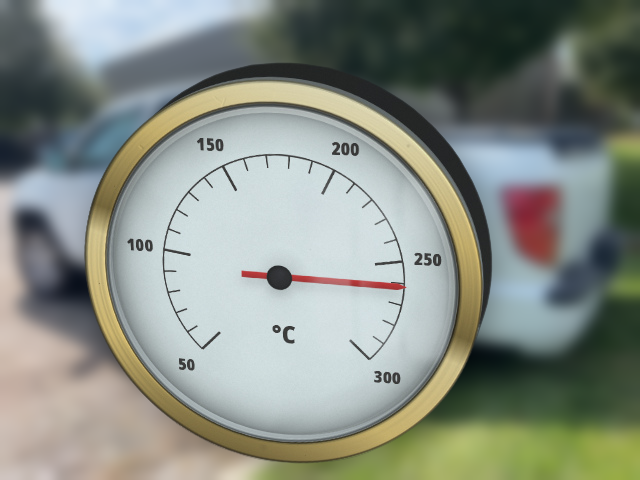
260°C
